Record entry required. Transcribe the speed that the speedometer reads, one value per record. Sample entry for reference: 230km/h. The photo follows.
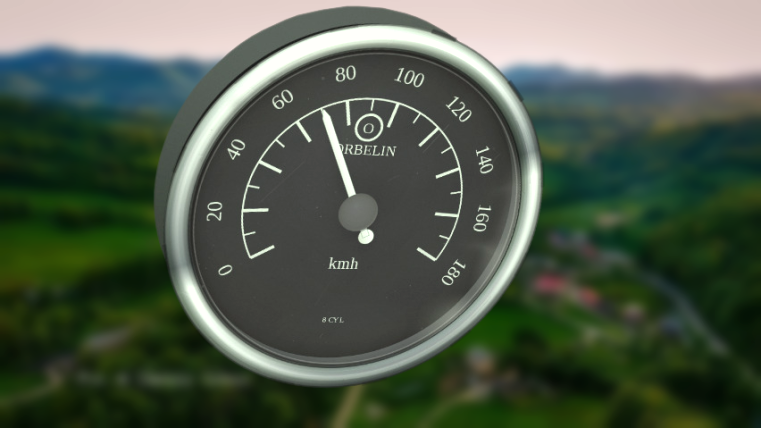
70km/h
